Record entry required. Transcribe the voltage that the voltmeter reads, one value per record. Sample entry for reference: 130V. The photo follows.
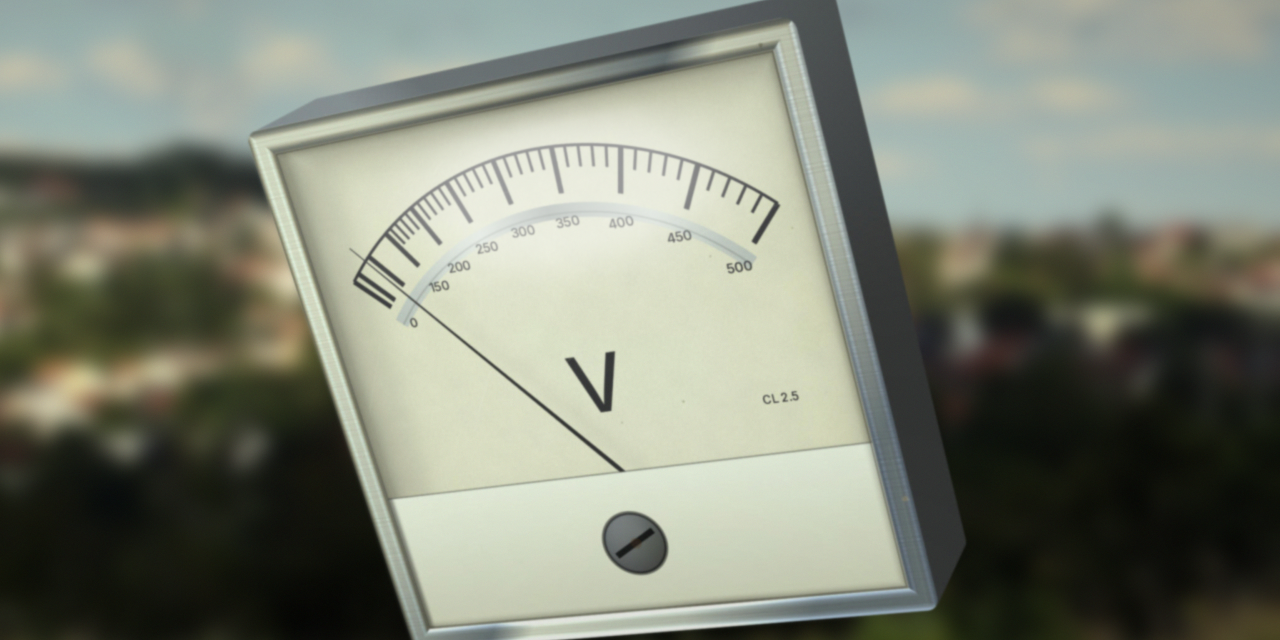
100V
